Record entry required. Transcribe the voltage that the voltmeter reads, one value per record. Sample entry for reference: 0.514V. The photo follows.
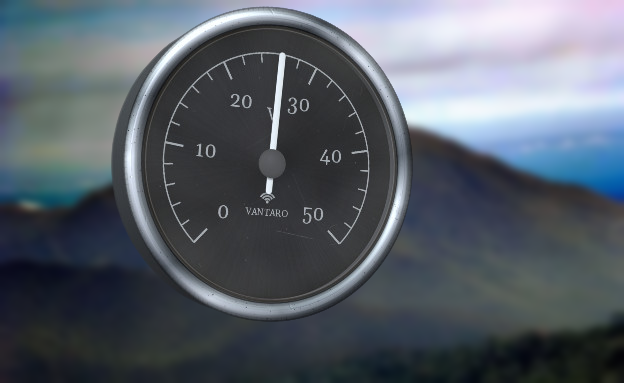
26V
